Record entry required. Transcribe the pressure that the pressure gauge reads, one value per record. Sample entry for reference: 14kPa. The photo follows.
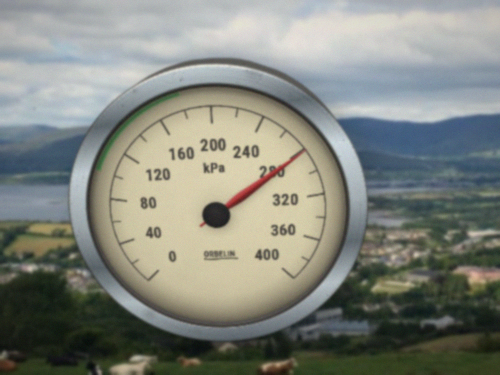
280kPa
